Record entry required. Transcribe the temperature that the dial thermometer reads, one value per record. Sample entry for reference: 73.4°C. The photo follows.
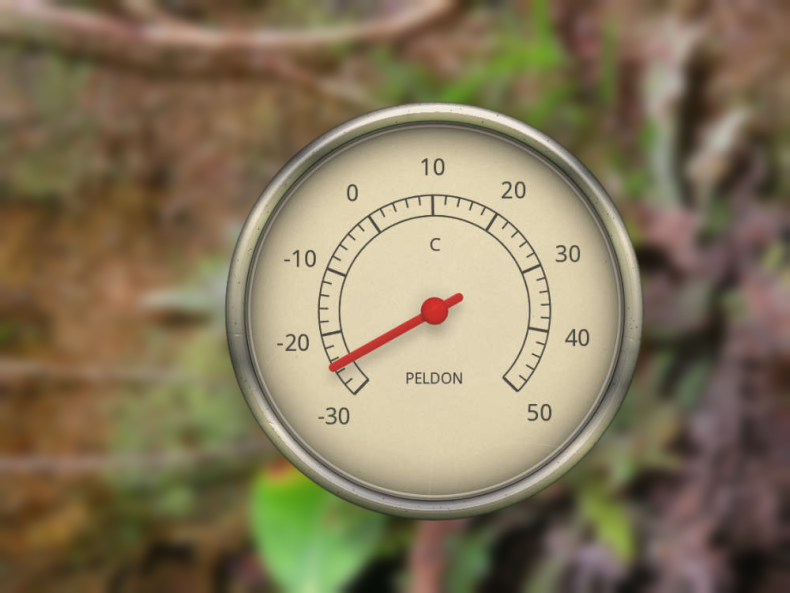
-25°C
